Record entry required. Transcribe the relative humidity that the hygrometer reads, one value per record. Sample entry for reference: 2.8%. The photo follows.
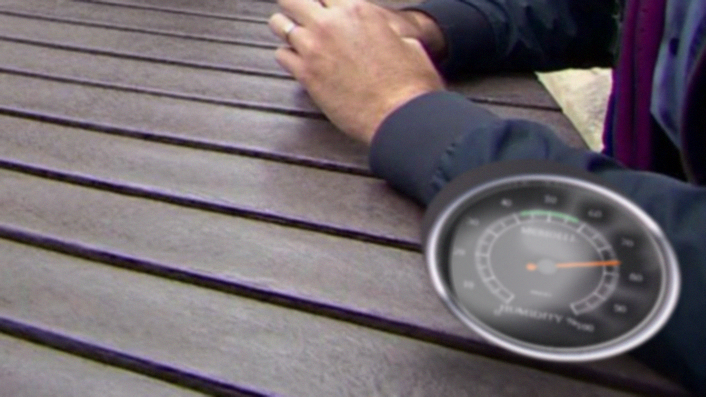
75%
